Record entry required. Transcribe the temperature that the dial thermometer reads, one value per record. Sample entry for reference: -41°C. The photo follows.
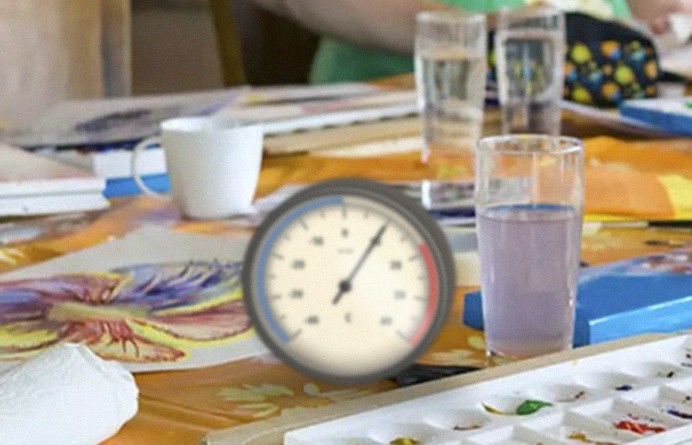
10°C
